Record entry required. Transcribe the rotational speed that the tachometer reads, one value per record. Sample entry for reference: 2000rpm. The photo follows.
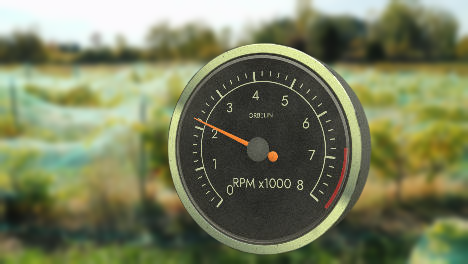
2200rpm
